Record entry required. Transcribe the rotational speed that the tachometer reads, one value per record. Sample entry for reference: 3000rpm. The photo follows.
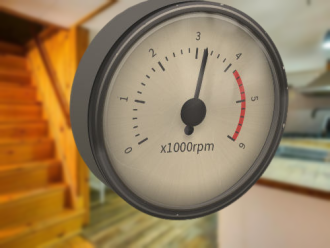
3200rpm
